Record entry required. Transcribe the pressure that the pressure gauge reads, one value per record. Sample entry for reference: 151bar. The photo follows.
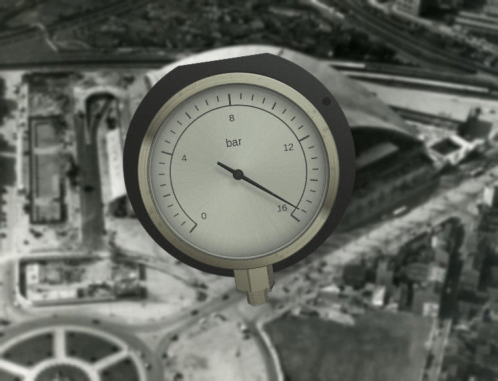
15.5bar
